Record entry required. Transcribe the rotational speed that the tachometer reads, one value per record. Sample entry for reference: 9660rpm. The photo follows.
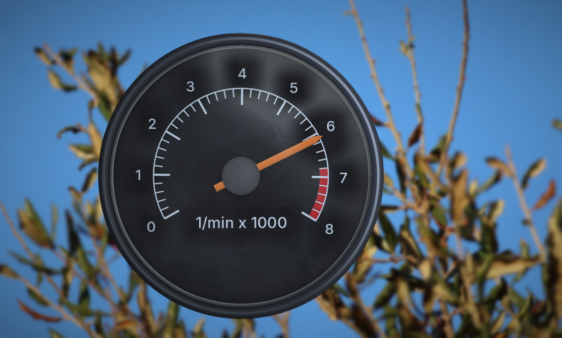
6100rpm
